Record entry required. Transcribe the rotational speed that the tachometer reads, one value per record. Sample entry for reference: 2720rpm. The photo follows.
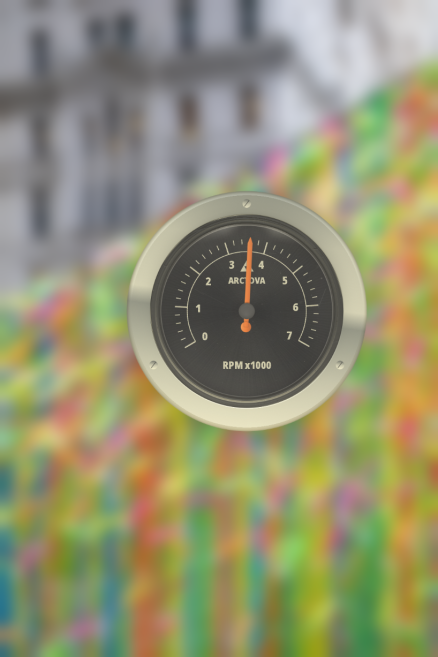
3600rpm
